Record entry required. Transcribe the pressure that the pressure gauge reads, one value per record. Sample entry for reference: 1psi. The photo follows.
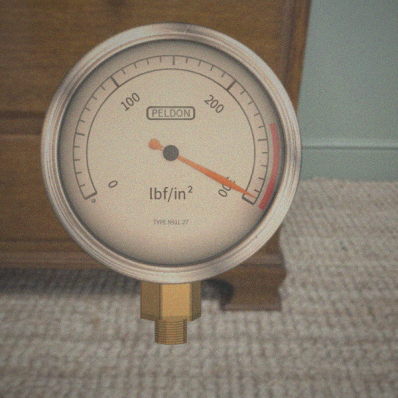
295psi
